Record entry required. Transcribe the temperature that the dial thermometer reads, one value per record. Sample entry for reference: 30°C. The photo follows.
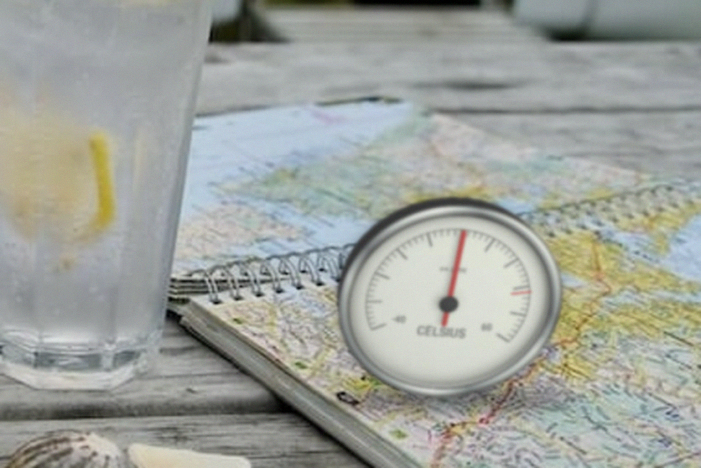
10°C
